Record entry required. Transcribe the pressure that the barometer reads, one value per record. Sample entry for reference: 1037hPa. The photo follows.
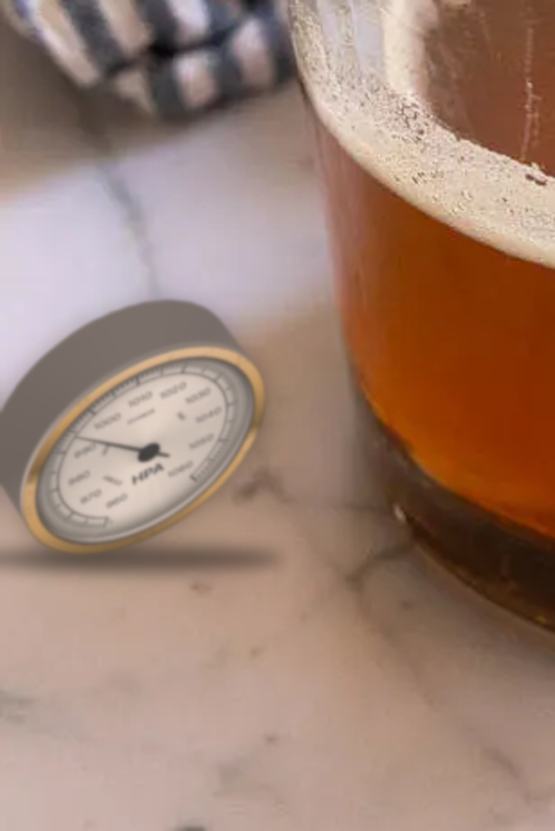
995hPa
